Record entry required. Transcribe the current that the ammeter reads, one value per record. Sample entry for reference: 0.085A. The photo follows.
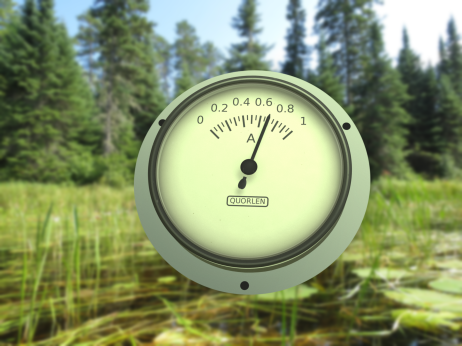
0.7A
